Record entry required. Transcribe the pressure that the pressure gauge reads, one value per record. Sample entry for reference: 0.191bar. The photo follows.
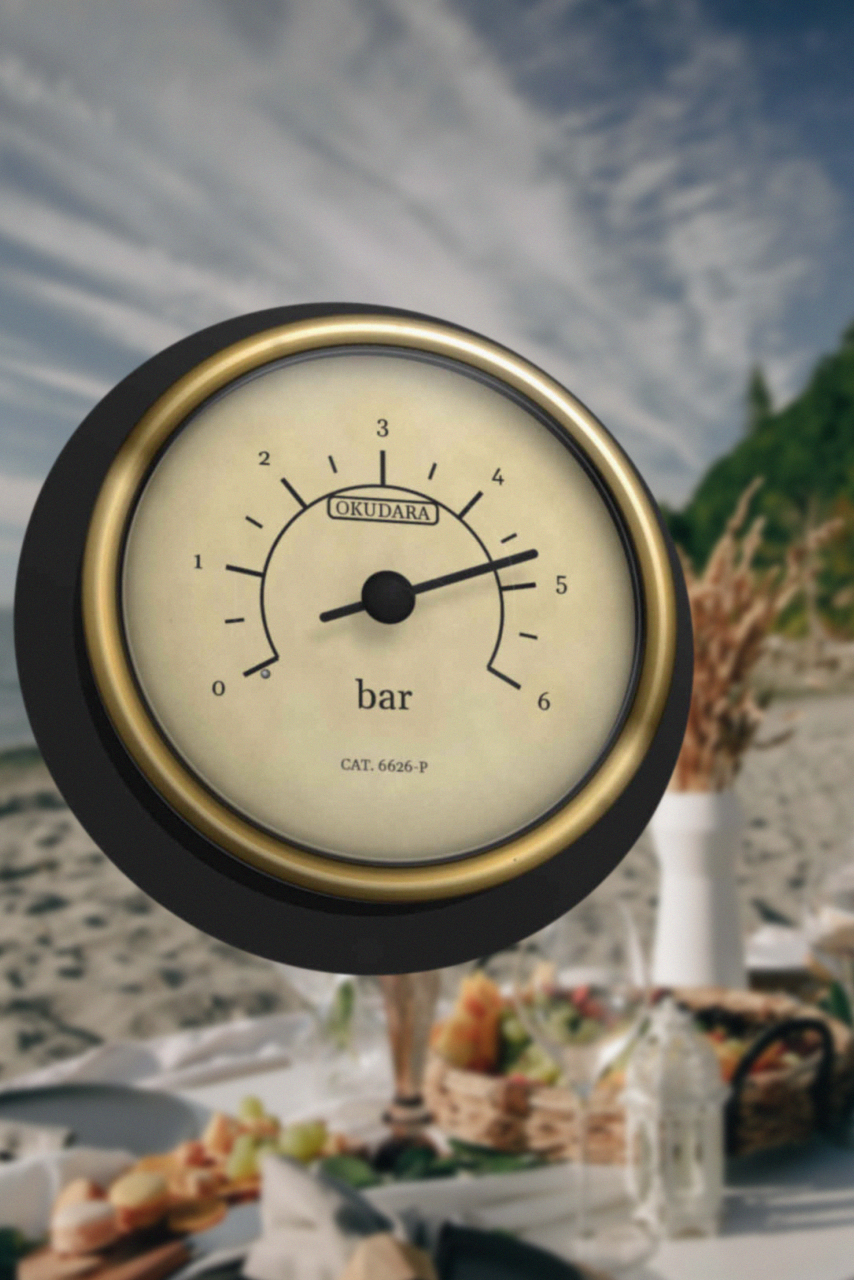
4.75bar
